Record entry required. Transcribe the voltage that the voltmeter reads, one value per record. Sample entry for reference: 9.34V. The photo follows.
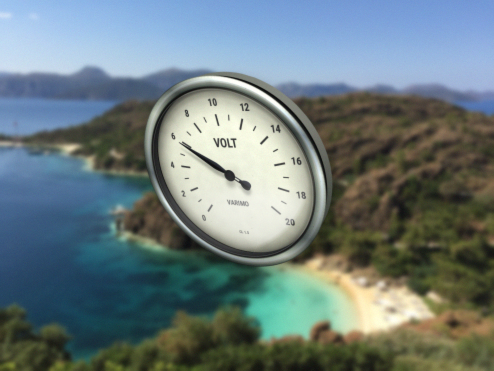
6V
